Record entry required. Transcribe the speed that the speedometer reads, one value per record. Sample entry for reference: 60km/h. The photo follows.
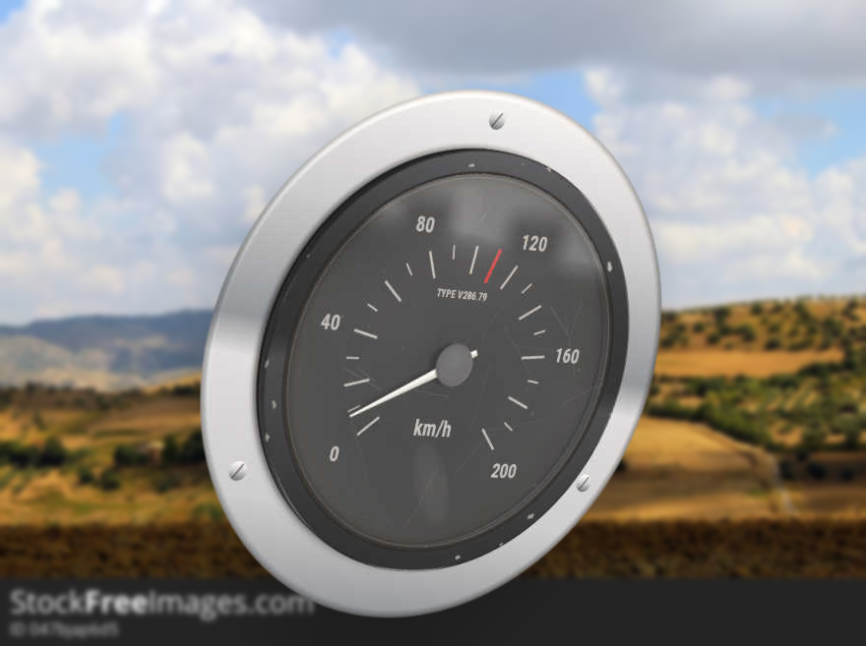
10km/h
